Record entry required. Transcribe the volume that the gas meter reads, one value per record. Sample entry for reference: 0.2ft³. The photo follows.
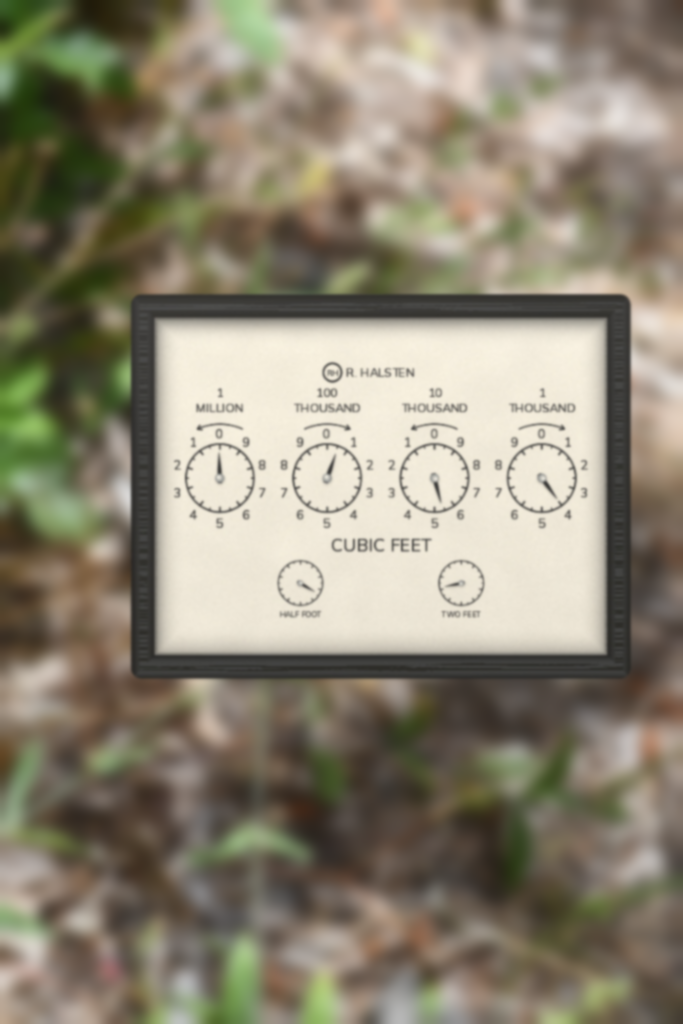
5400ft³
